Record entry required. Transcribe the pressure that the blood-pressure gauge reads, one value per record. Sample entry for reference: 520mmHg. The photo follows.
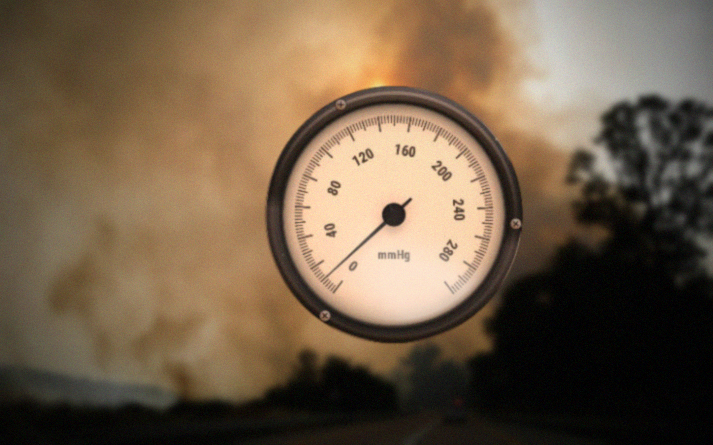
10mmHg
